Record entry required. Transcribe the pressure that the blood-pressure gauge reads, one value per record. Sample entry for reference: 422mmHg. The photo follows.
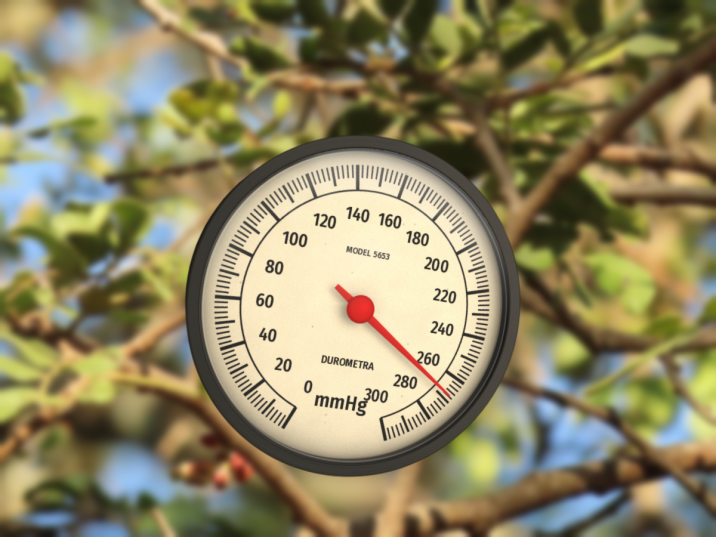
268mmHg
